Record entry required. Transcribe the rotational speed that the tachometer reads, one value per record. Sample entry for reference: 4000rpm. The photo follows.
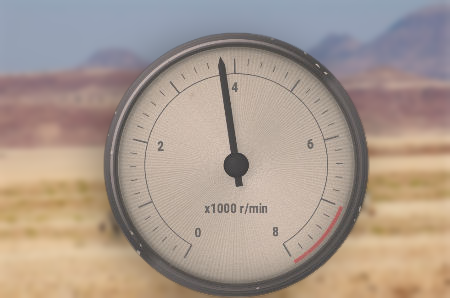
3800rpm
